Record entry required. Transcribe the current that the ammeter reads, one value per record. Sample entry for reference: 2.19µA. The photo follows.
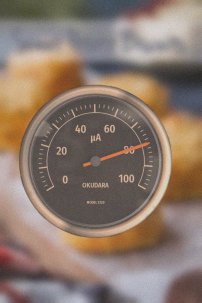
80µA
